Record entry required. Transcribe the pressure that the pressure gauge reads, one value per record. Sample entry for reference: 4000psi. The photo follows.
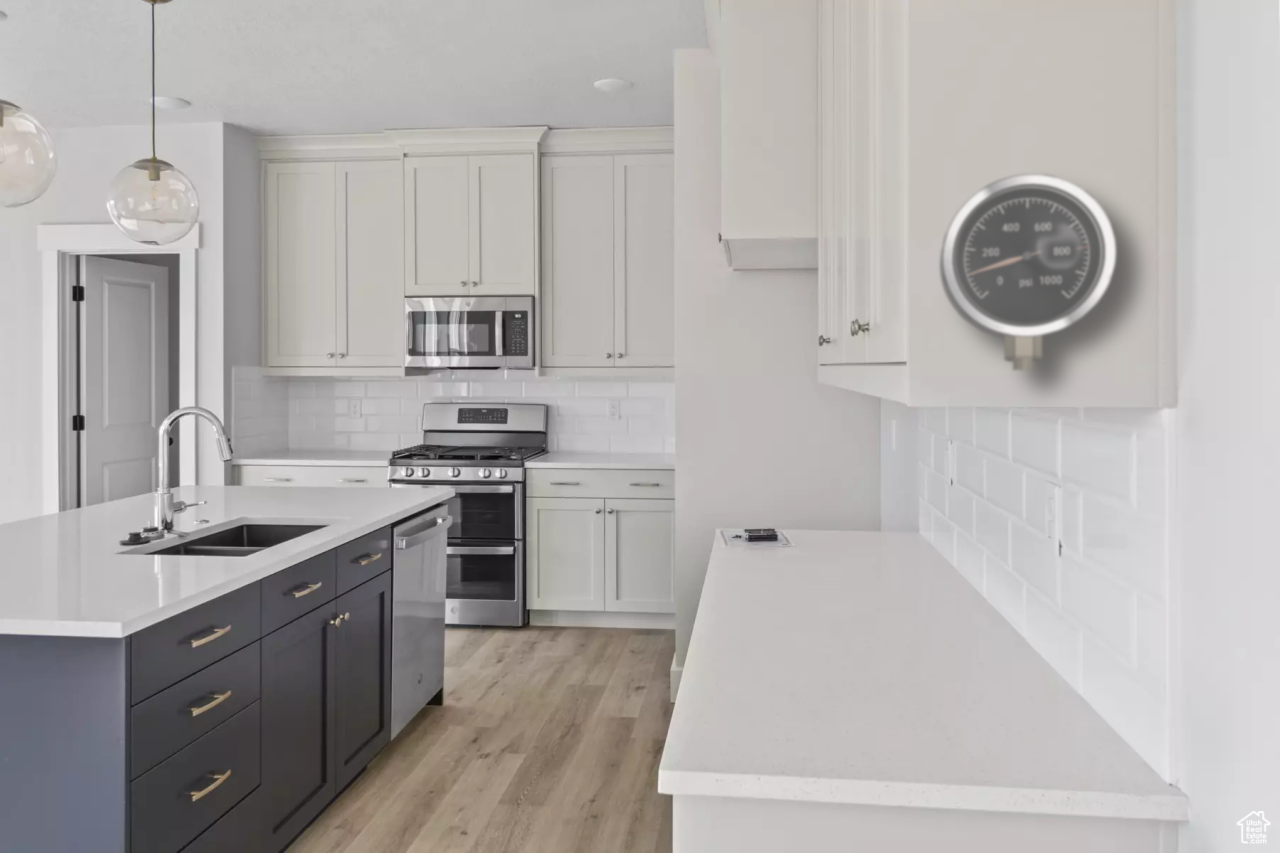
100psi
